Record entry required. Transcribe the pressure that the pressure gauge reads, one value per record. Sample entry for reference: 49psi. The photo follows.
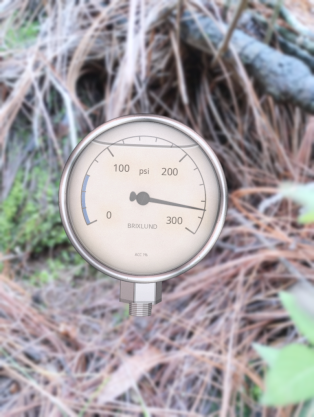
270psi
